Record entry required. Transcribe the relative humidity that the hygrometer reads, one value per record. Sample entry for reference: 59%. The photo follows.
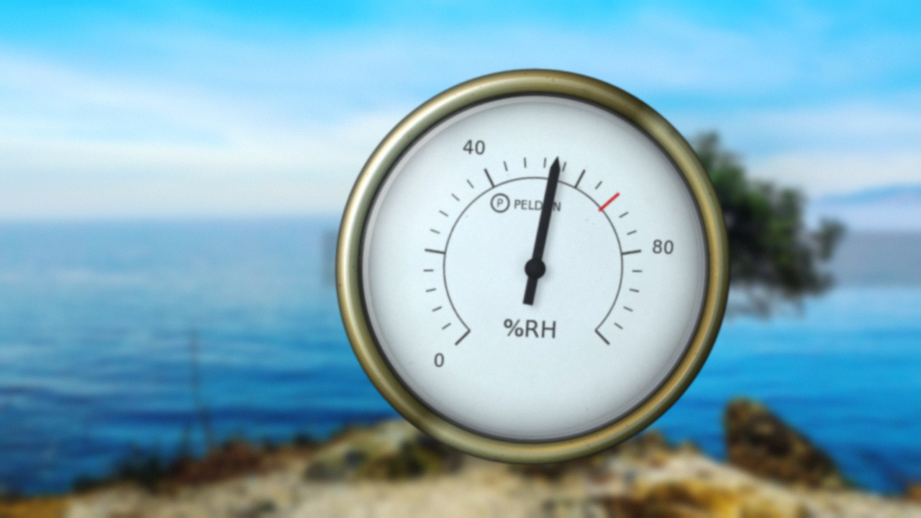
54%
